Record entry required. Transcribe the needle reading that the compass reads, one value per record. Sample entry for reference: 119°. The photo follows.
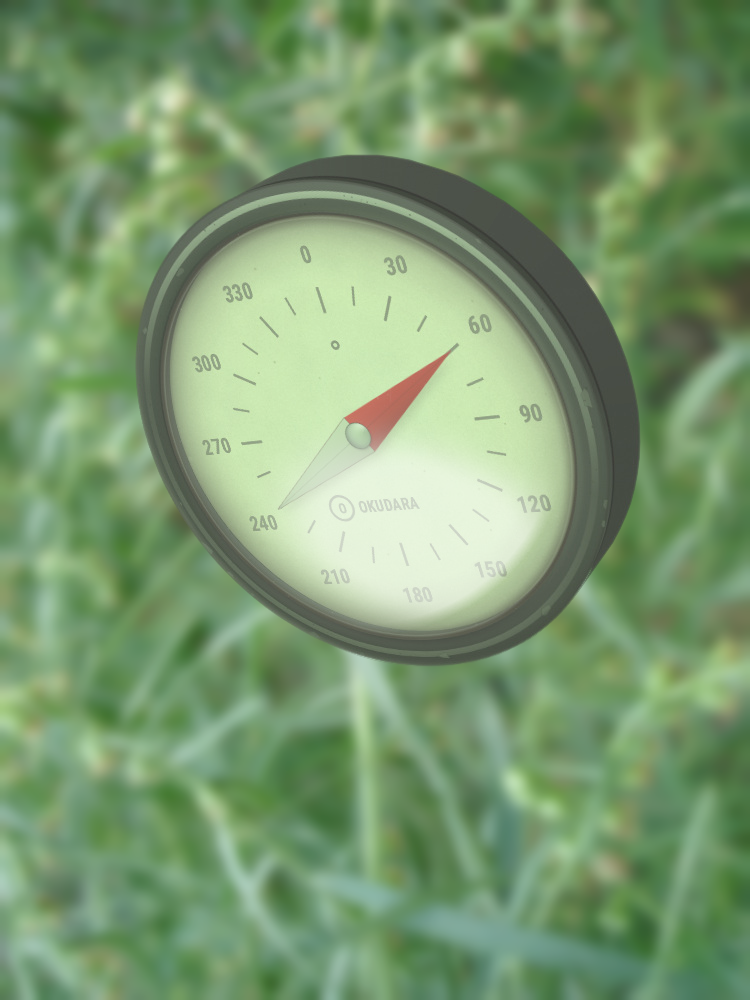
60°
